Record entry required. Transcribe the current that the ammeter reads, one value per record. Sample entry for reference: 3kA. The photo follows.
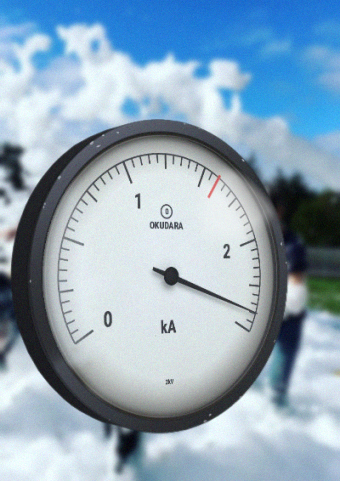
2.4kA
